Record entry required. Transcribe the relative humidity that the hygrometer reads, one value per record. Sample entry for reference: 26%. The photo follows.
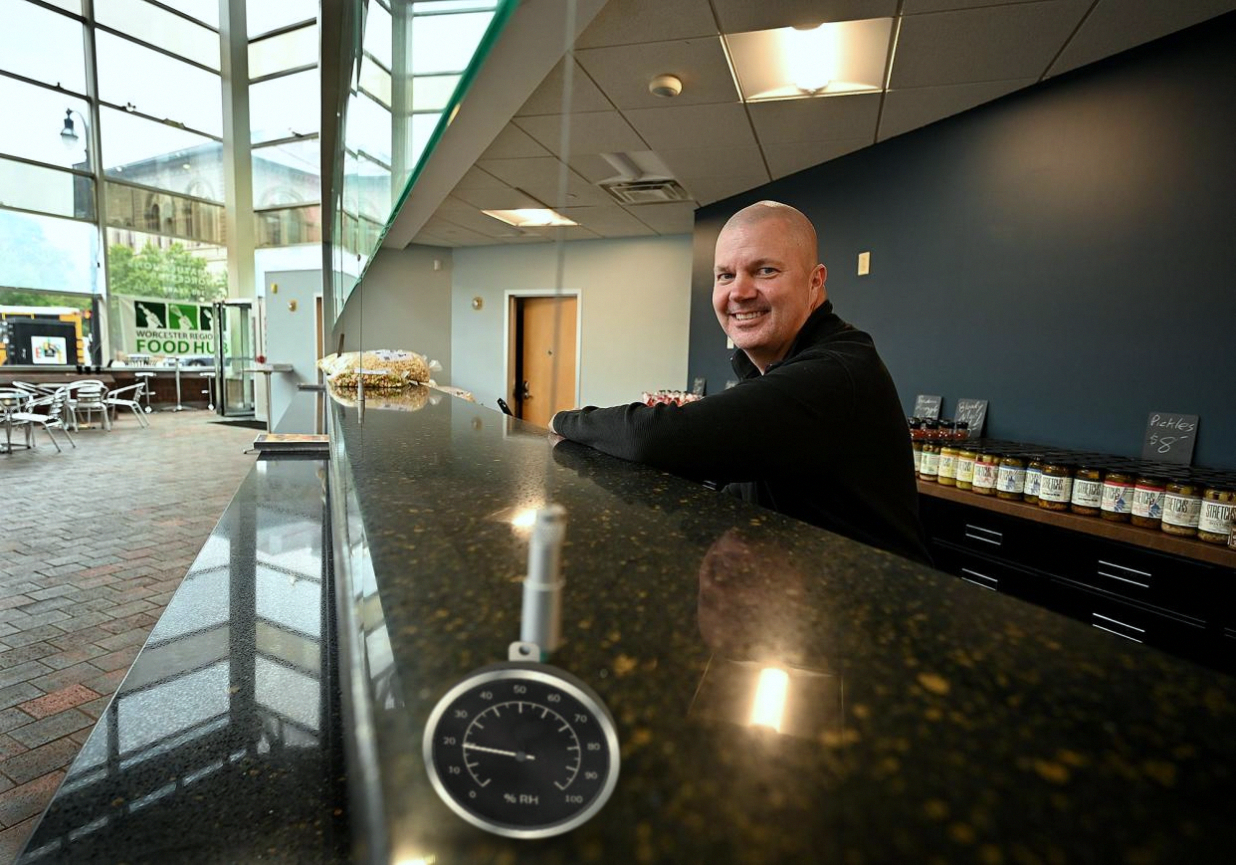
20%
